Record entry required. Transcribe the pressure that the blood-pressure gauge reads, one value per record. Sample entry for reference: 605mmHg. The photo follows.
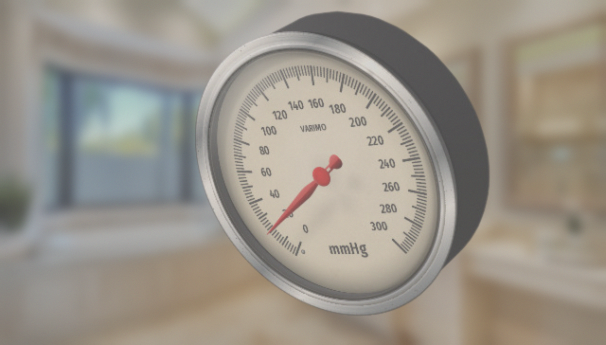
20mmHg
